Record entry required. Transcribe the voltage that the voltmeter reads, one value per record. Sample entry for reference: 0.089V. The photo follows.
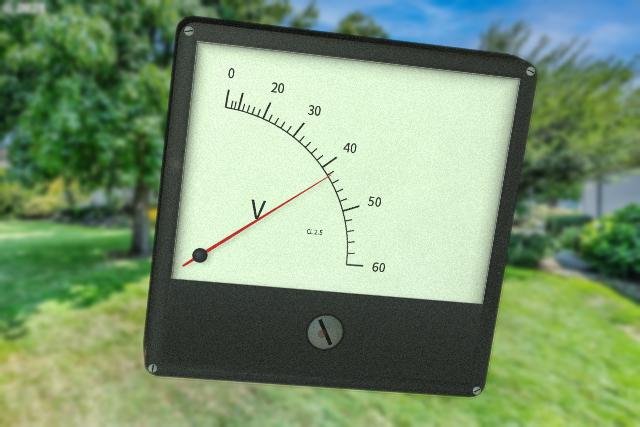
42V
